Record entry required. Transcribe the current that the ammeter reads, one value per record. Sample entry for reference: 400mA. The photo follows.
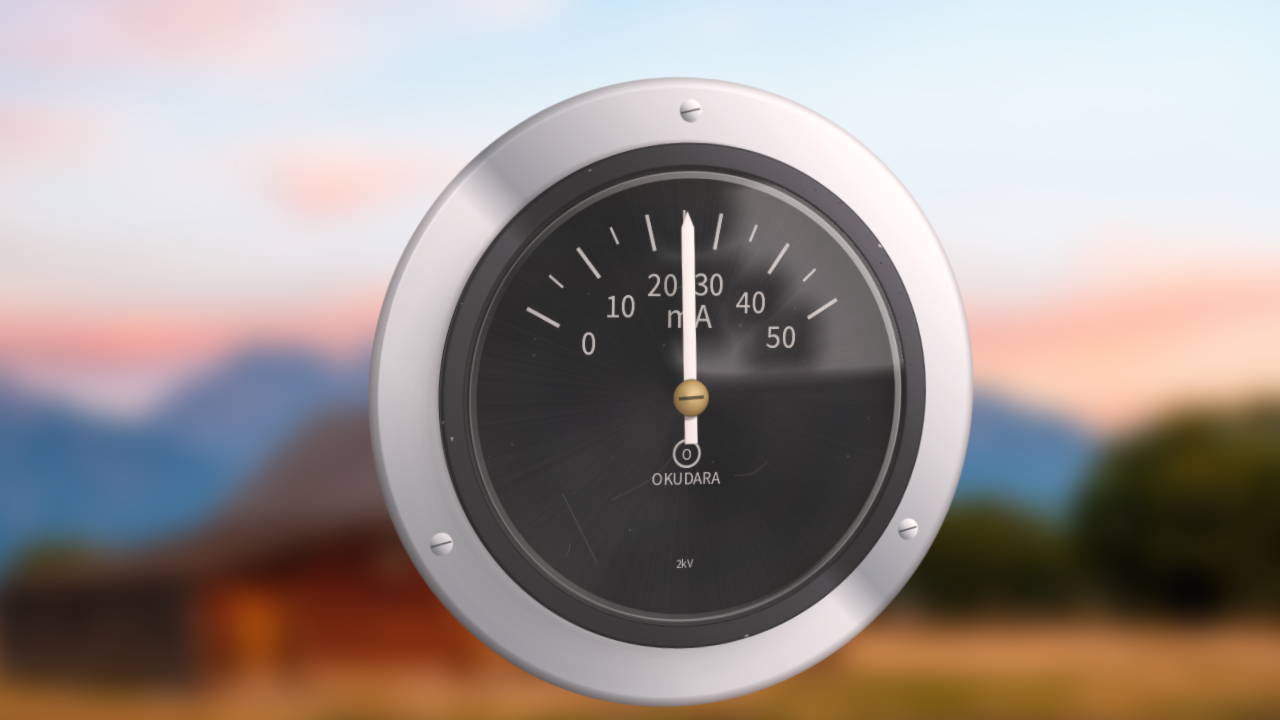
25mA
